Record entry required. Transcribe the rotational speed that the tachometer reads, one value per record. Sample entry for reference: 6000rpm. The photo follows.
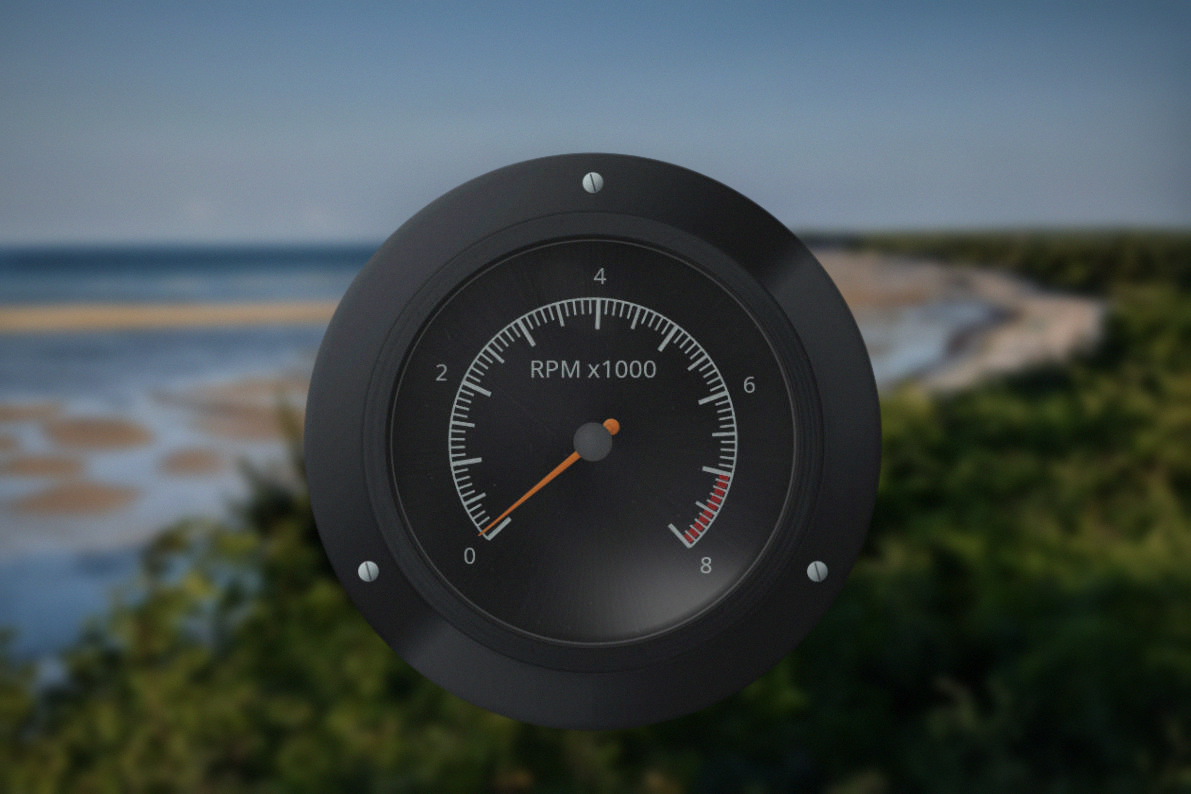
100rpm
